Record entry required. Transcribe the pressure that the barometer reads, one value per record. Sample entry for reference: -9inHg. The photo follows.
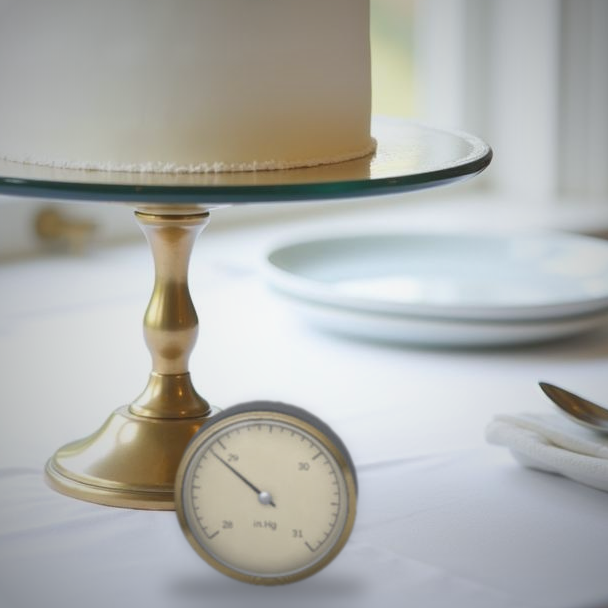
28.9inHg
